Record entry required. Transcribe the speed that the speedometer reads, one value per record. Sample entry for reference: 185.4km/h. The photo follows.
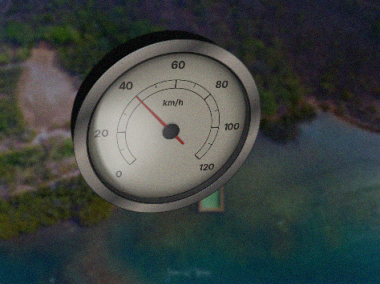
40km/h
